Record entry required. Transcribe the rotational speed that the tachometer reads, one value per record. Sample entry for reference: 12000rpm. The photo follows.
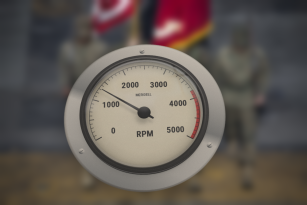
1300rpm
